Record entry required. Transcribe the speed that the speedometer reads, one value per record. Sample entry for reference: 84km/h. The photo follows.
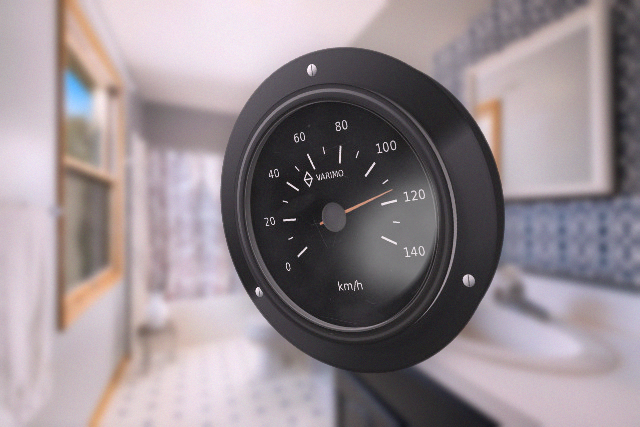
115km/h
